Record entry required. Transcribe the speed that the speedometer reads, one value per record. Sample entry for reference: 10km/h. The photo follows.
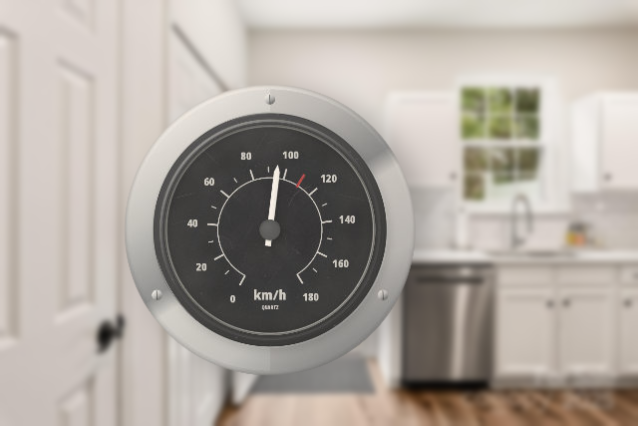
95km/h
